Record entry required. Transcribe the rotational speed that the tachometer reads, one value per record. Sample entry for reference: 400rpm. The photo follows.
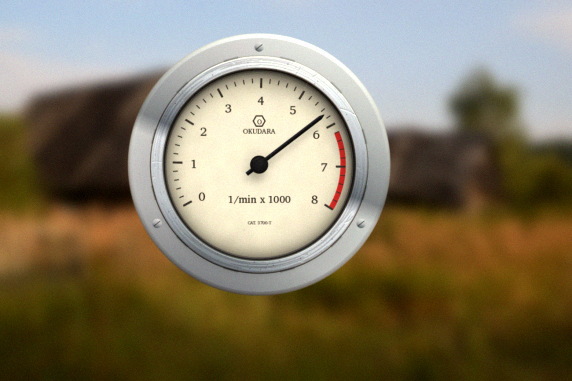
5700rpm
